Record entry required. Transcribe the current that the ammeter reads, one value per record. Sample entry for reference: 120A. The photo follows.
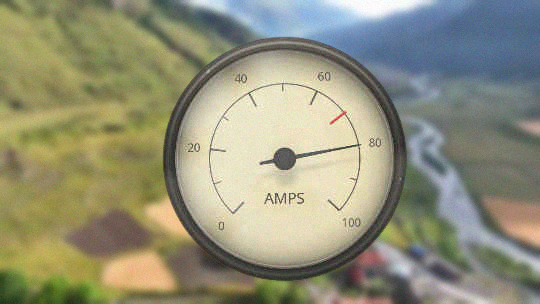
80A
